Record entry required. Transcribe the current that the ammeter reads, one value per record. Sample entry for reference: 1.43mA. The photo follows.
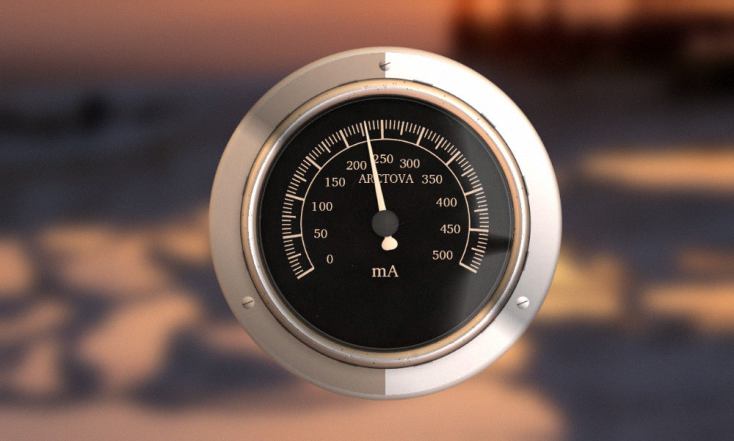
230mA
